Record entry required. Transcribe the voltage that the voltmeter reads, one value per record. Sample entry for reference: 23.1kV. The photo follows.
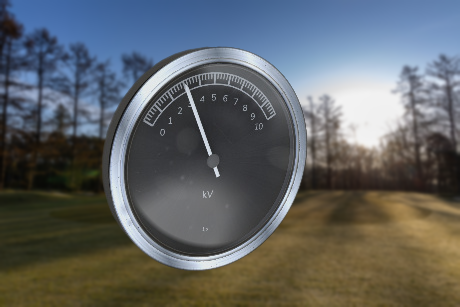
3kV
